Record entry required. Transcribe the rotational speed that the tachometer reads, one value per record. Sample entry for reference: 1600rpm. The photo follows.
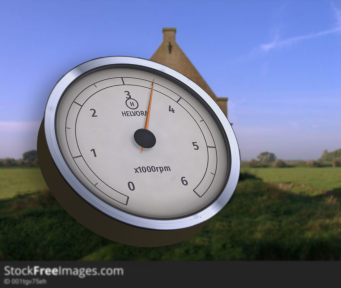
3500rpm
